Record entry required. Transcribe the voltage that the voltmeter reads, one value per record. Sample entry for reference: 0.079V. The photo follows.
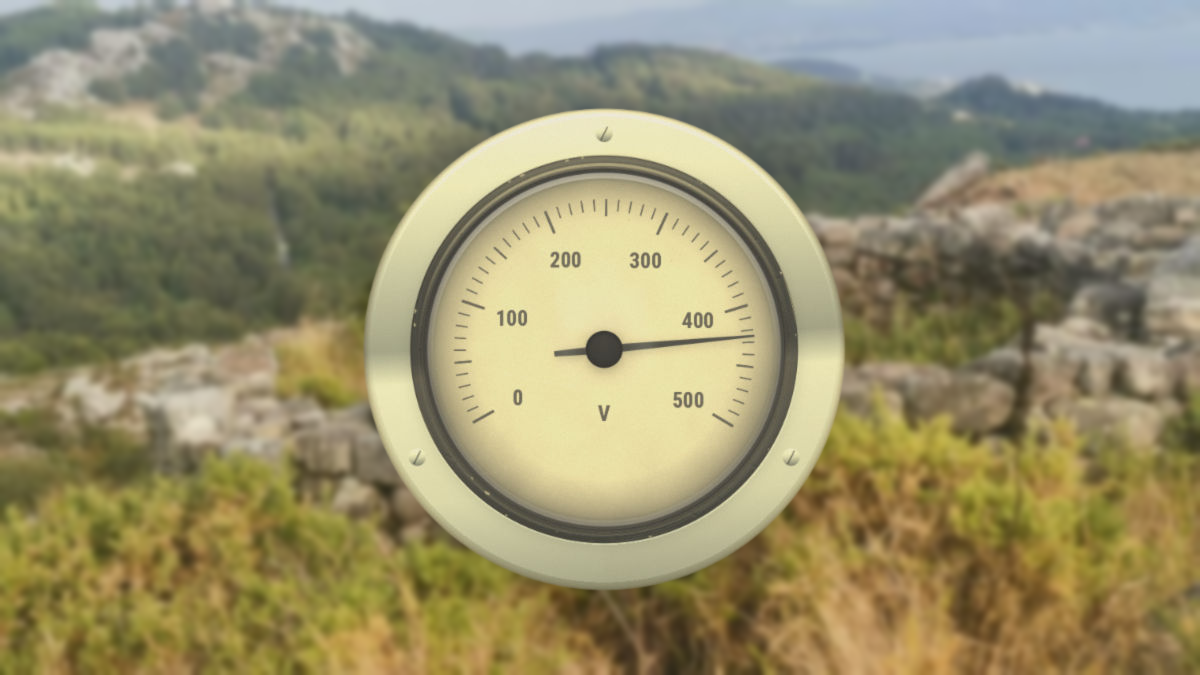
425V
